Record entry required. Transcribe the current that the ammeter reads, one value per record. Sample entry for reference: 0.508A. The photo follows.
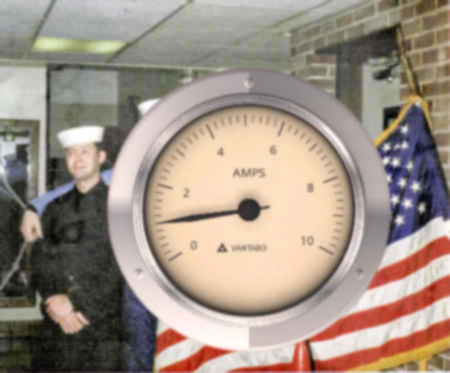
1A
